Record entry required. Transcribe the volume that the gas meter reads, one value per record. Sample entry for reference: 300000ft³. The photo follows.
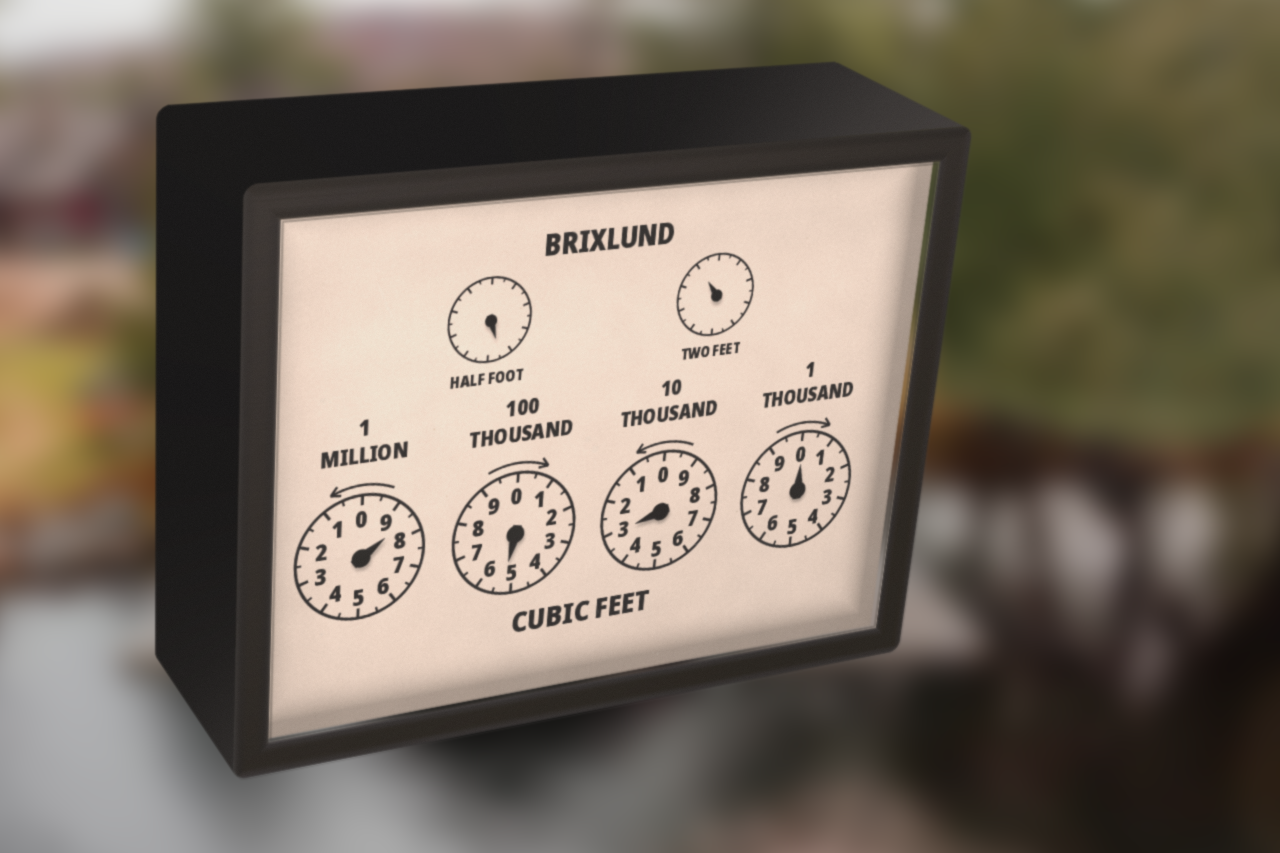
853000ft³
